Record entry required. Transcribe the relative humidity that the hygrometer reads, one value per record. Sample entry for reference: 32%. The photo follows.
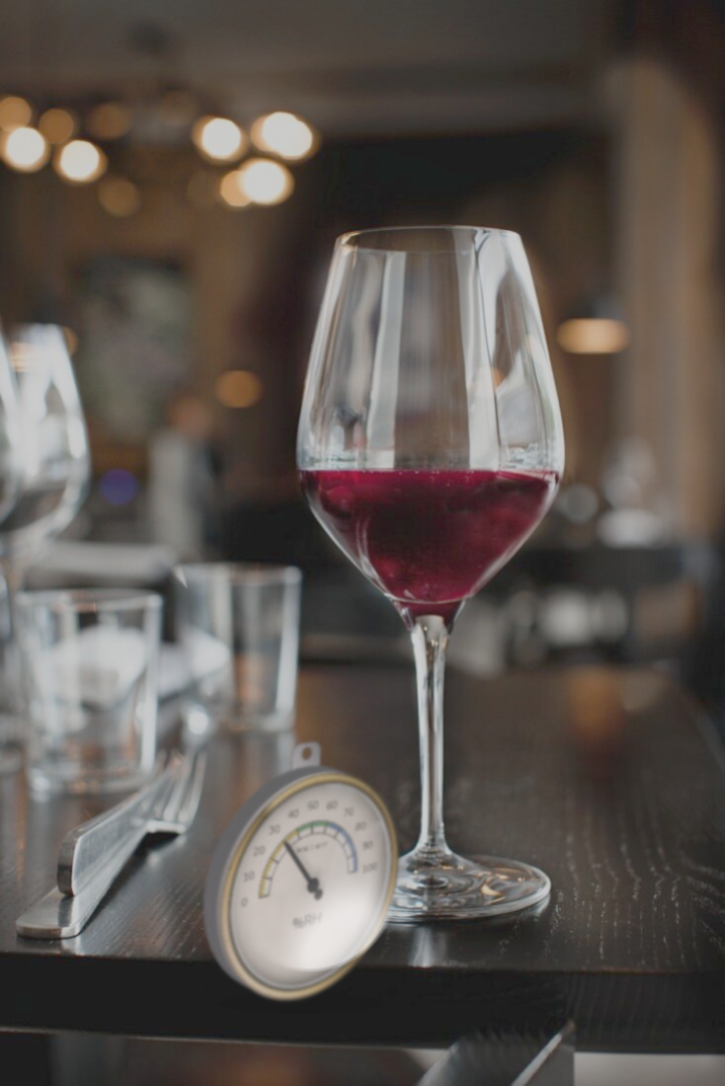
30%
